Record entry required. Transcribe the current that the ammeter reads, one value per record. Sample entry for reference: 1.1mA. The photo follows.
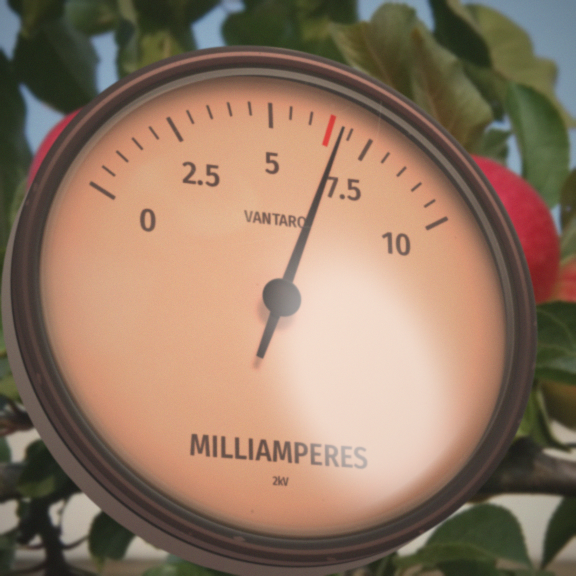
6.75mA
